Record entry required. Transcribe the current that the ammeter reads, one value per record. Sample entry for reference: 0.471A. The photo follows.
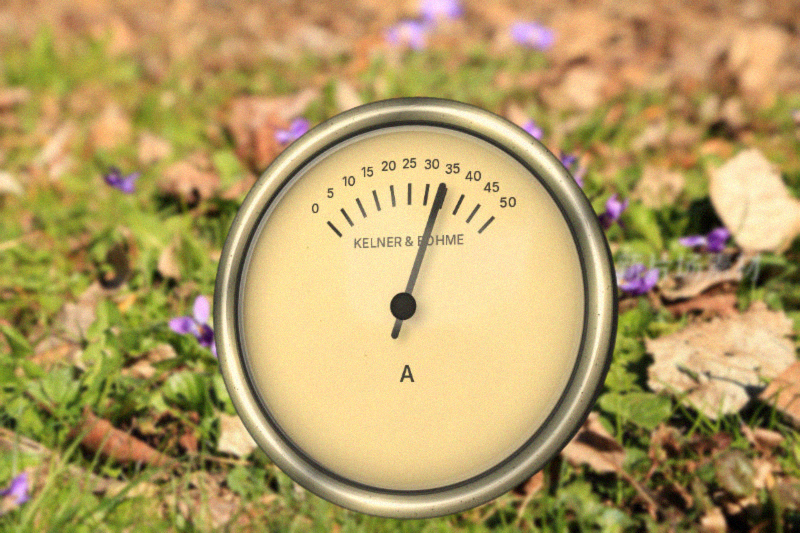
35A
